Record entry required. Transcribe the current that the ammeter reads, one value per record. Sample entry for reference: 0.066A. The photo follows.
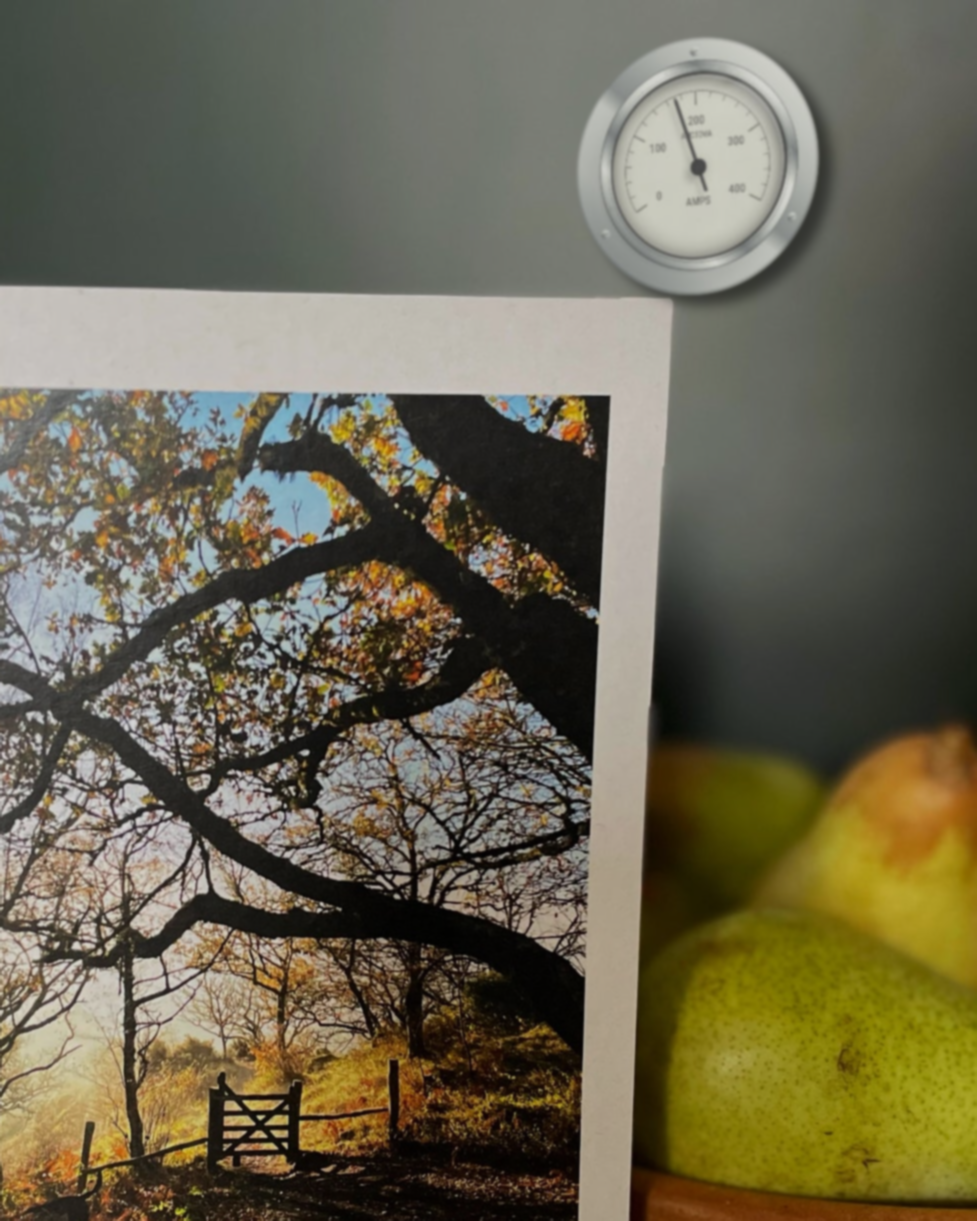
170A
